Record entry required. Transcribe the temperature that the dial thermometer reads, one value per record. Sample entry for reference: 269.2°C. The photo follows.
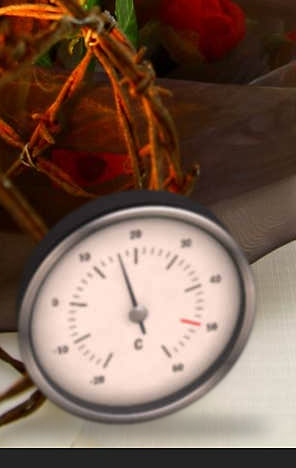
16°C
